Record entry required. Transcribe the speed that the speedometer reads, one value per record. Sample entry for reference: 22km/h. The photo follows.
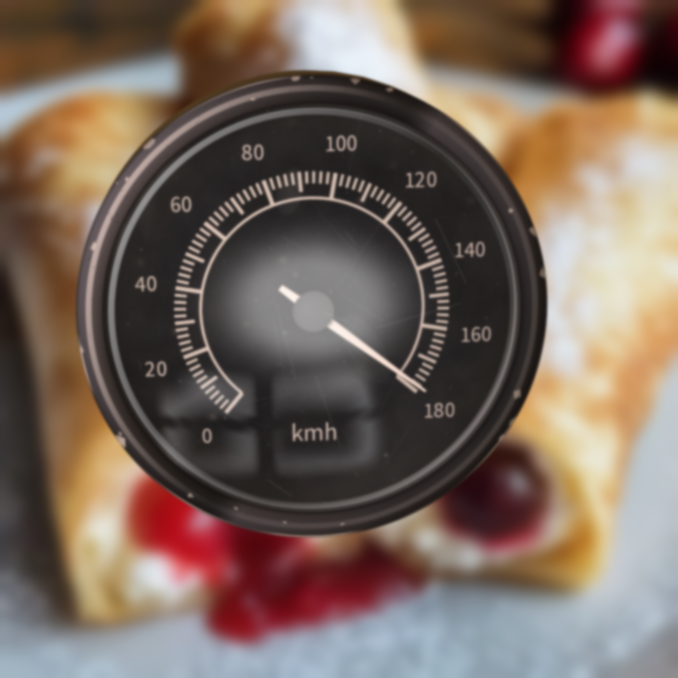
178km/h
